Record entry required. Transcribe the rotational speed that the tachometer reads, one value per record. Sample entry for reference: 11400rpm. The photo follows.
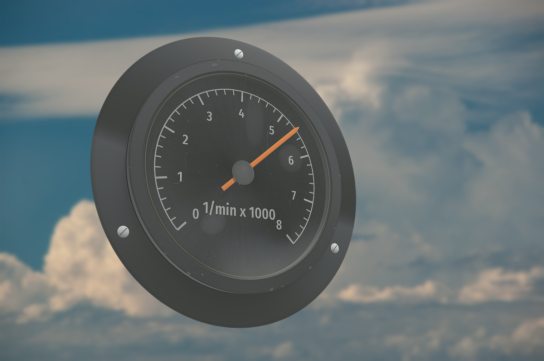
5400rpm
